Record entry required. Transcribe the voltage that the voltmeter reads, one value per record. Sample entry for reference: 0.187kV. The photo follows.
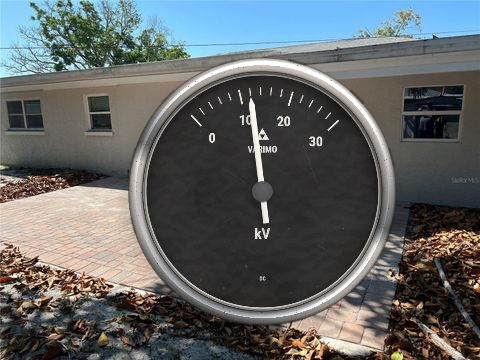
12kV
